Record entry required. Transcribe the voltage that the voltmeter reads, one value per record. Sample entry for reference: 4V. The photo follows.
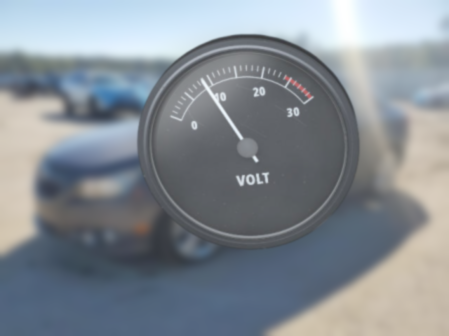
9V
